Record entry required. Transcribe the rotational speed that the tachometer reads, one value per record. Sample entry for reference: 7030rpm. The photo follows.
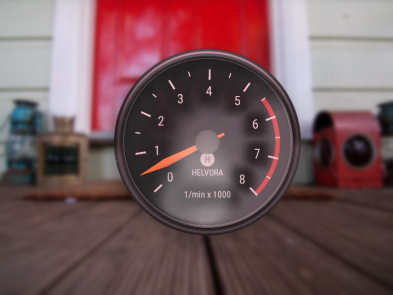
500rpm
